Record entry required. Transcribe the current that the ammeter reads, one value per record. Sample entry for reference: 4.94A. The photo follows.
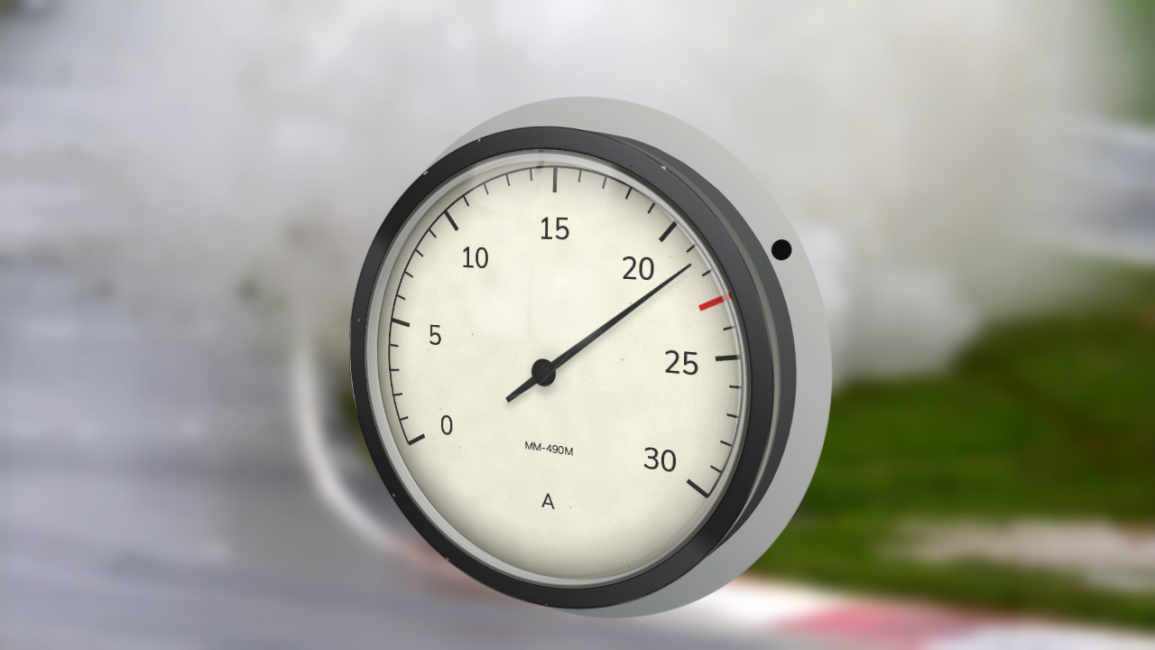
21.5A
